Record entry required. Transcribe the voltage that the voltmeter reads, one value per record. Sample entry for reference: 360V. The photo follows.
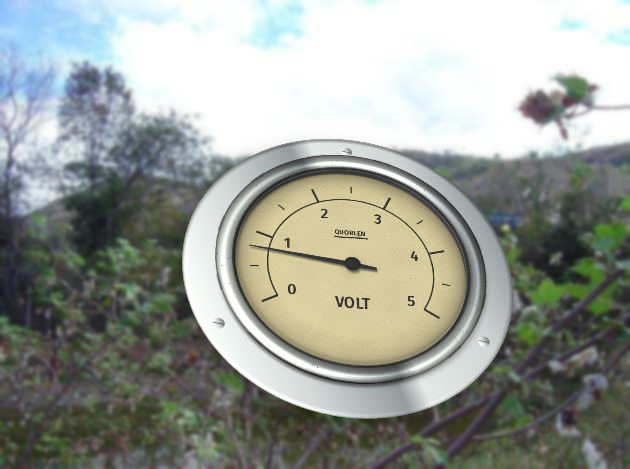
0.75V
